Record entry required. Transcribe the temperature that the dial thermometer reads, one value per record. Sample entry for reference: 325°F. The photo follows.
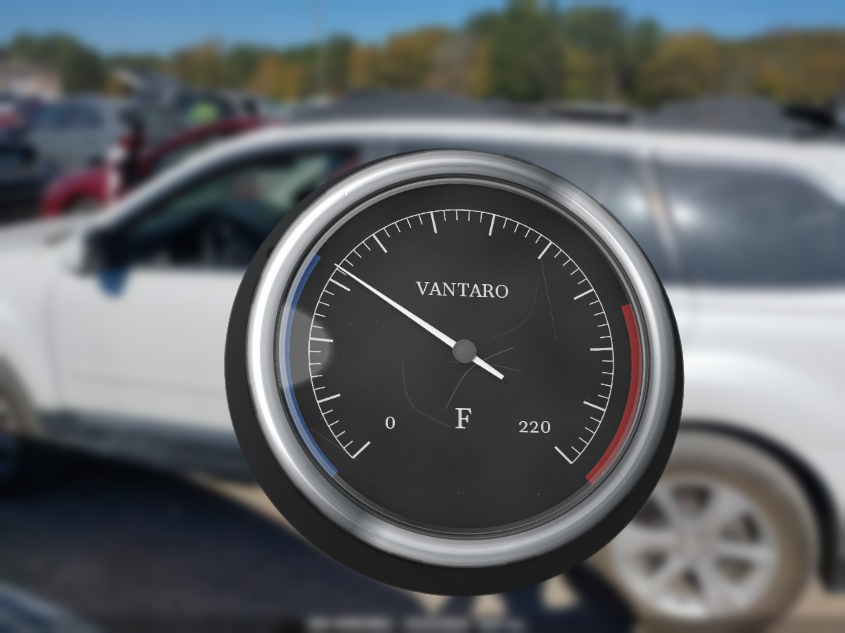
64°F
